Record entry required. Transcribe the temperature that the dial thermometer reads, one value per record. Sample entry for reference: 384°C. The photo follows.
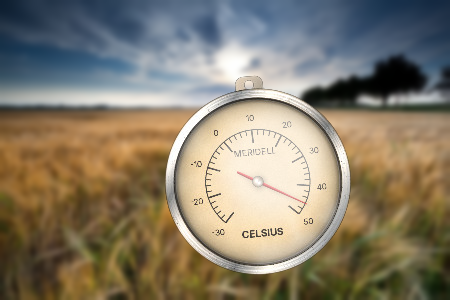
46°C
